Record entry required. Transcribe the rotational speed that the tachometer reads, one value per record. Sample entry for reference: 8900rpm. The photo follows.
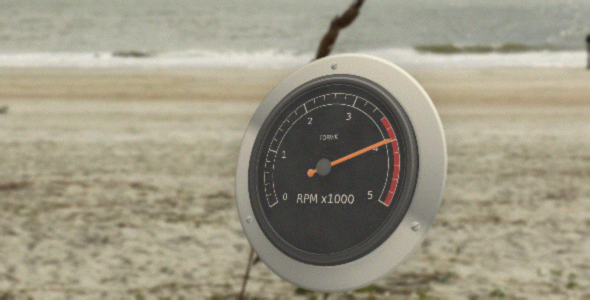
4000rpm
